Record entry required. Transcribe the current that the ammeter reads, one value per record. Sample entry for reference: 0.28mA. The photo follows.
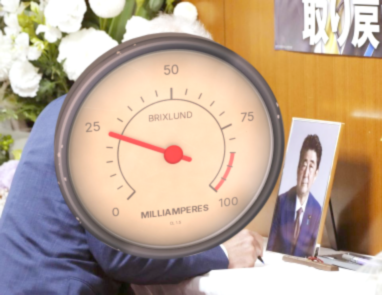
25mA
